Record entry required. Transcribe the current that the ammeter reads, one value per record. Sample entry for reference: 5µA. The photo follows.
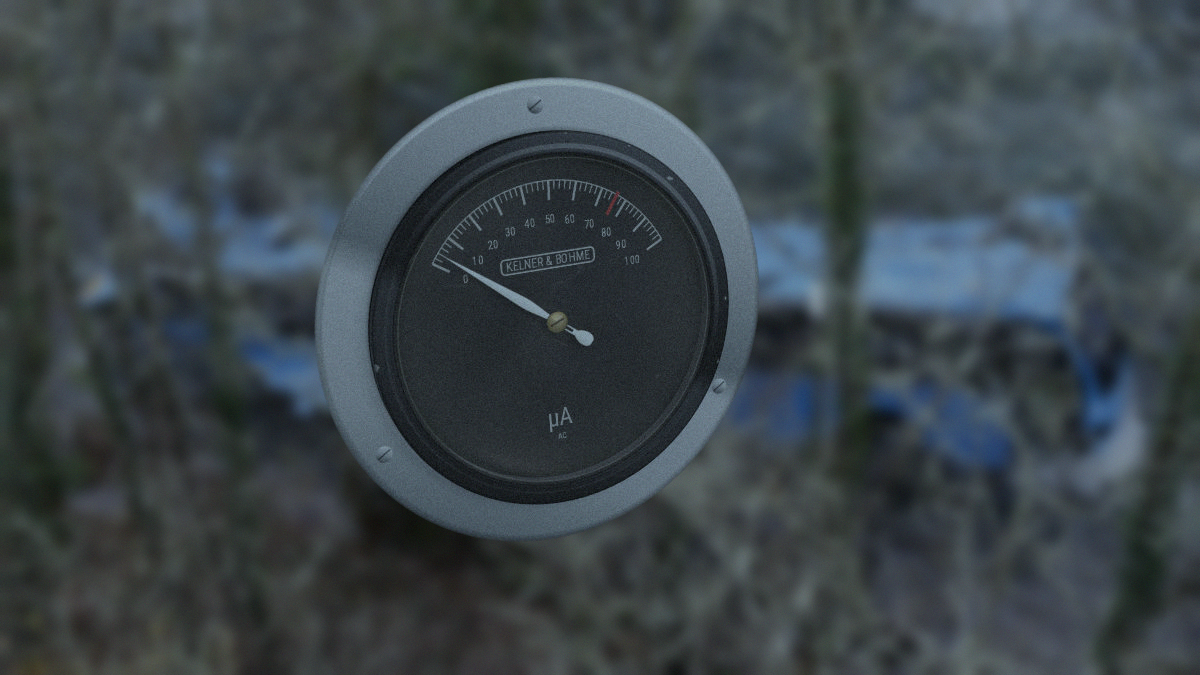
4µA
